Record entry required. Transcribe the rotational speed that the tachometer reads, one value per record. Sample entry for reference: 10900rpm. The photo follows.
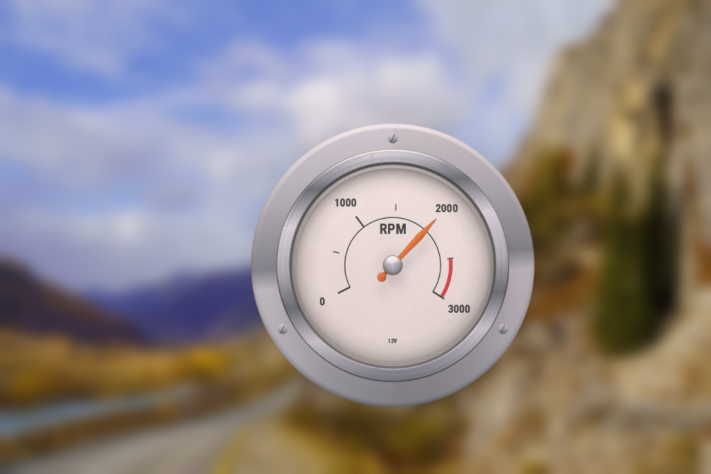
2000rpm
